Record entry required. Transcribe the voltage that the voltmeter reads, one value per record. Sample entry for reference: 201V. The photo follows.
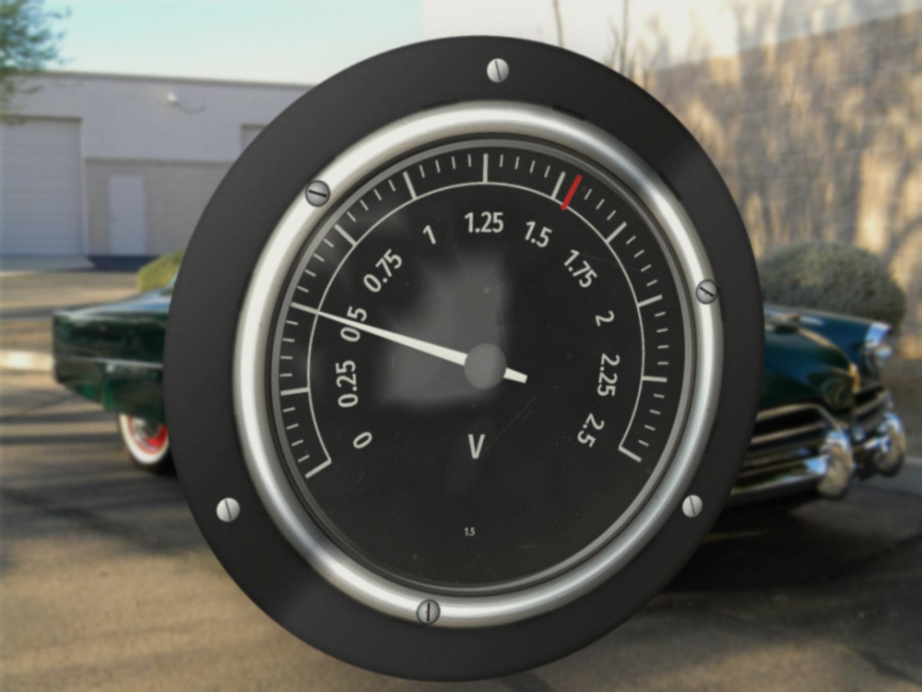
0.5V
